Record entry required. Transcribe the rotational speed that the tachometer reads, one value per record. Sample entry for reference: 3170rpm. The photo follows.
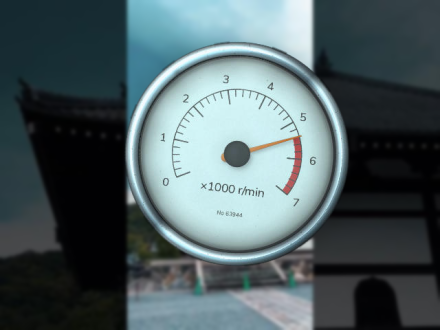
5400rpm
